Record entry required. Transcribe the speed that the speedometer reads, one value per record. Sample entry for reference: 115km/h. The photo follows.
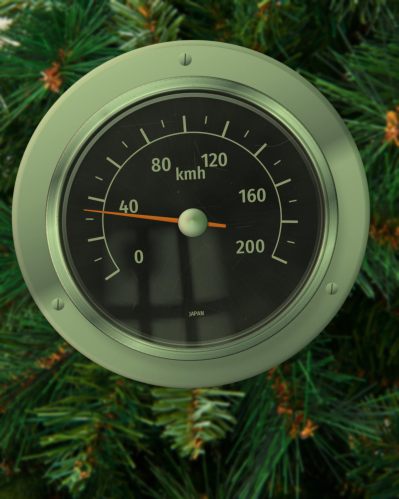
35km/h
